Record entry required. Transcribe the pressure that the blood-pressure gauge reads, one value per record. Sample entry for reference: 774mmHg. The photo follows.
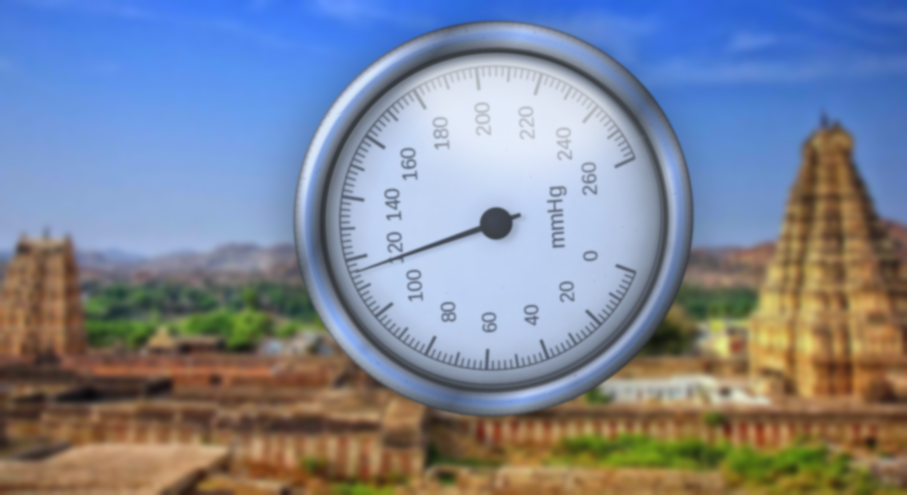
116mmHg
